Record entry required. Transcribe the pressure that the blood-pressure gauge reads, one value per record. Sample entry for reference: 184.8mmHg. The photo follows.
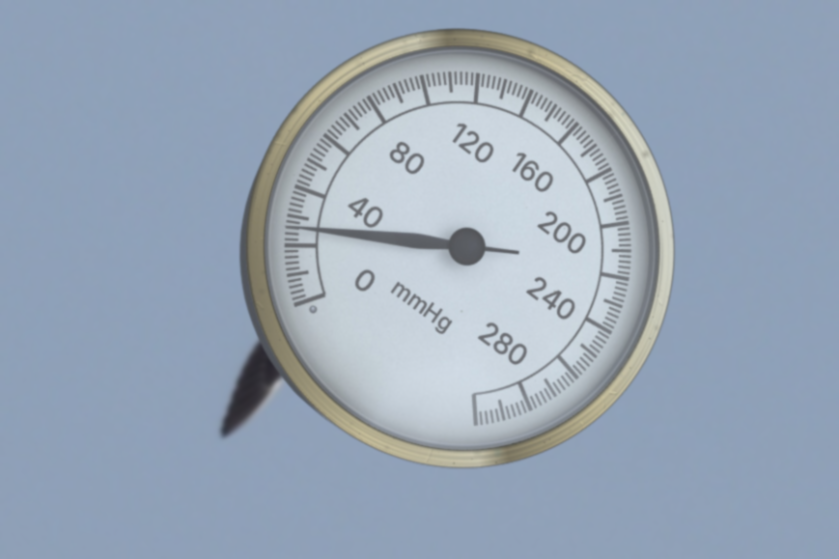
26mmHg
